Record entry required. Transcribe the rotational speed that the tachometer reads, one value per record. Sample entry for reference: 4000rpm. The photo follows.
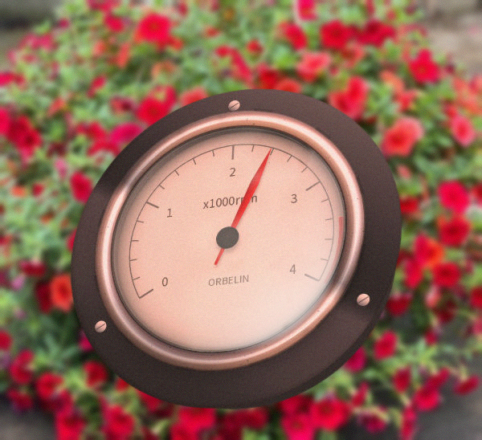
2400rpm
